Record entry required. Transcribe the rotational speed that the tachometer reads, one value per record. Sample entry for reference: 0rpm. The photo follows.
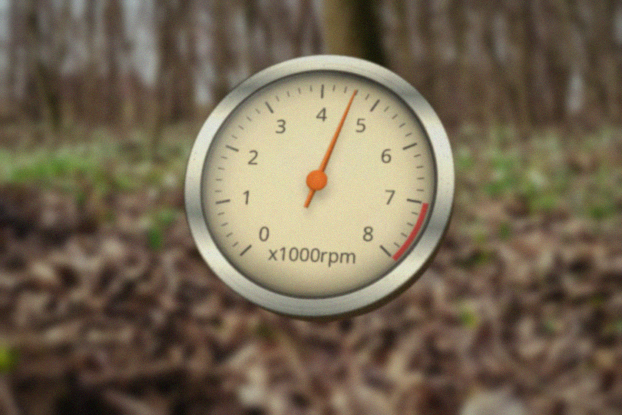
4600rpm
